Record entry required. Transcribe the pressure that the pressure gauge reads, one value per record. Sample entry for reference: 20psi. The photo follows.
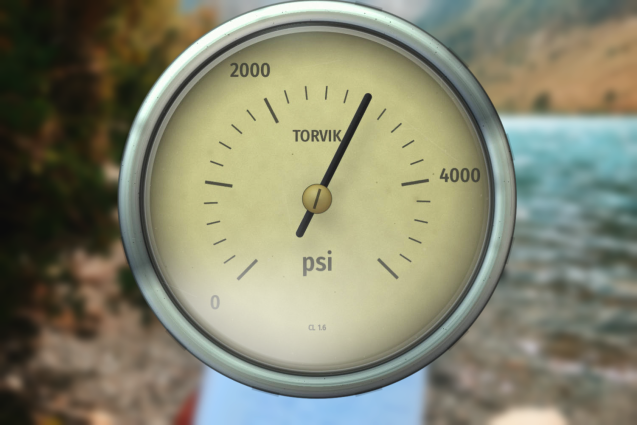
3000psi
